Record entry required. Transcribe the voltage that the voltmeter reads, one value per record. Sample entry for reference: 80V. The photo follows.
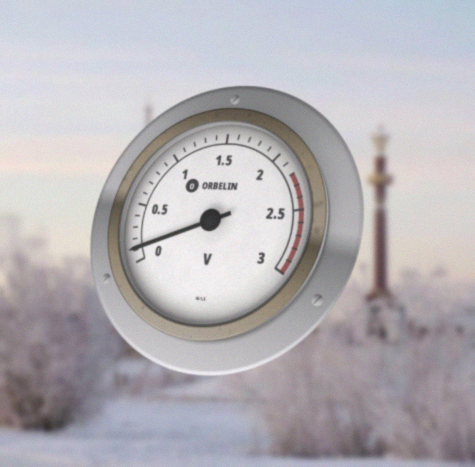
0.1V
